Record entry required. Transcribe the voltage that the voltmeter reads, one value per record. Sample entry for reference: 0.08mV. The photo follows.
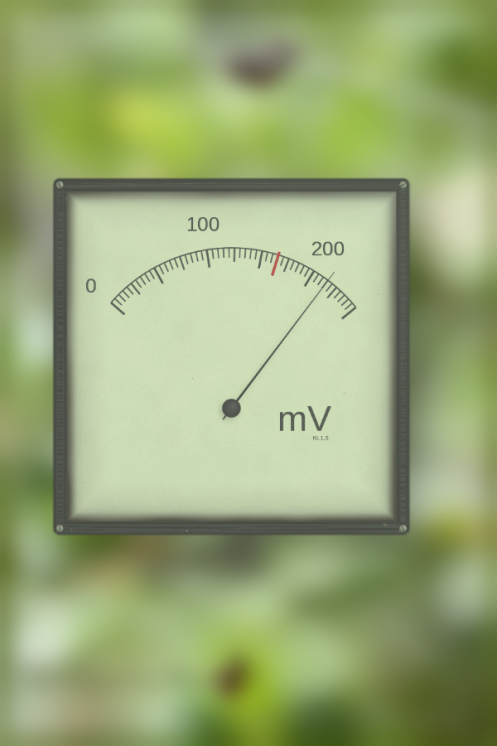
215mV
